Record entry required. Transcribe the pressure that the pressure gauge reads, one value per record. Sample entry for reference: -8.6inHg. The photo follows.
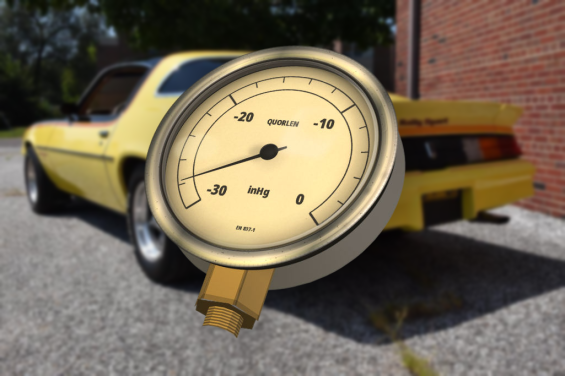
-28inHg
